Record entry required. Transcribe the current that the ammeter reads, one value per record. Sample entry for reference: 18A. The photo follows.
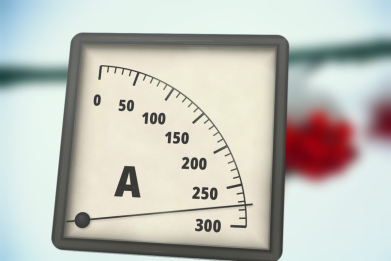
275A
